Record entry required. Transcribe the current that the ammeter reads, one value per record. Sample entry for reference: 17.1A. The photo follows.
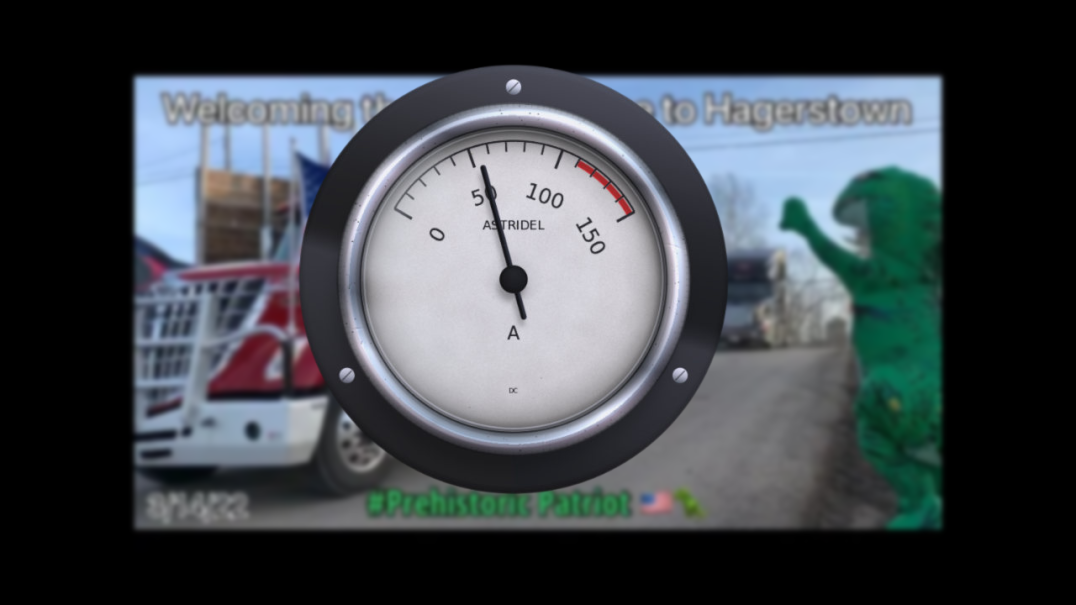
55A
